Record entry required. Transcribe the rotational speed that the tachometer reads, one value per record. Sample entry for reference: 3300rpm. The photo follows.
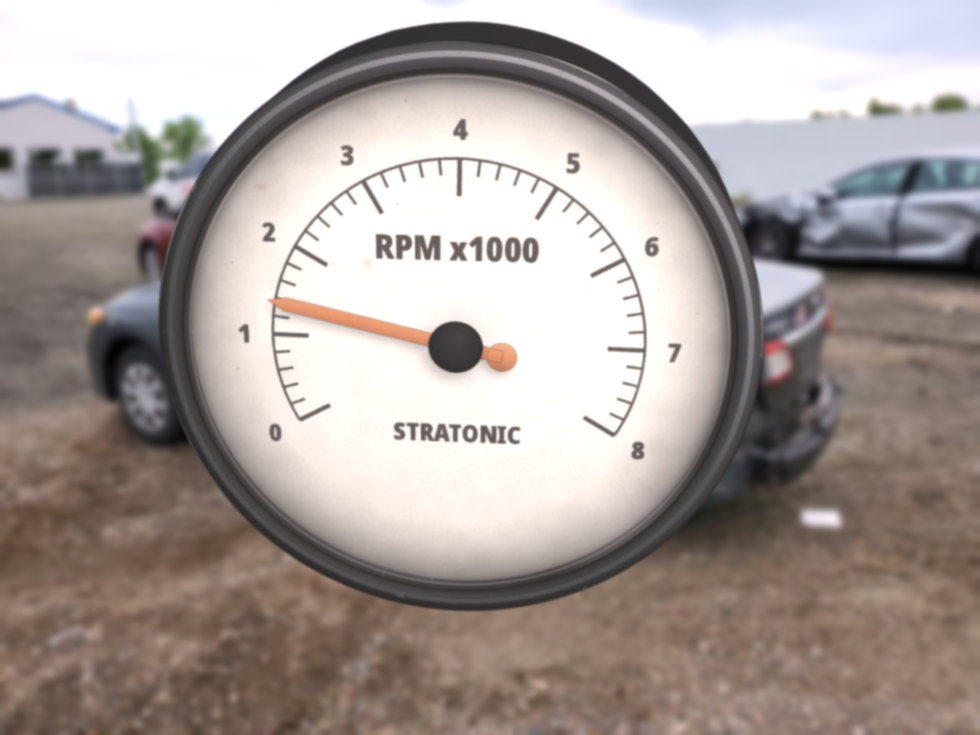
1400rpm
